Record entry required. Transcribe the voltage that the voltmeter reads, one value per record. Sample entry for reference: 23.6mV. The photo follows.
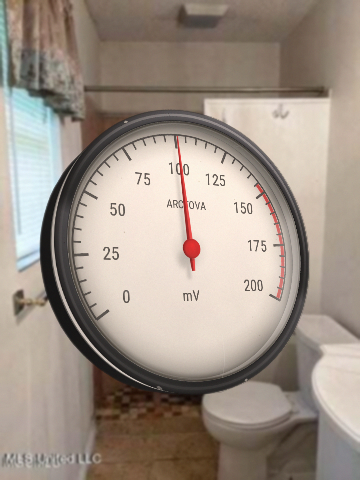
100mV
